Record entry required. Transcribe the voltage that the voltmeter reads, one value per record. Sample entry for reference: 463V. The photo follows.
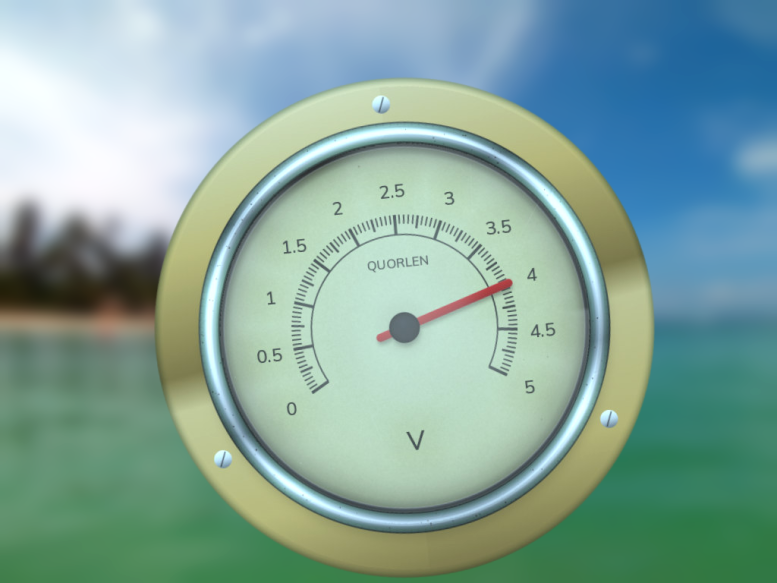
4V
